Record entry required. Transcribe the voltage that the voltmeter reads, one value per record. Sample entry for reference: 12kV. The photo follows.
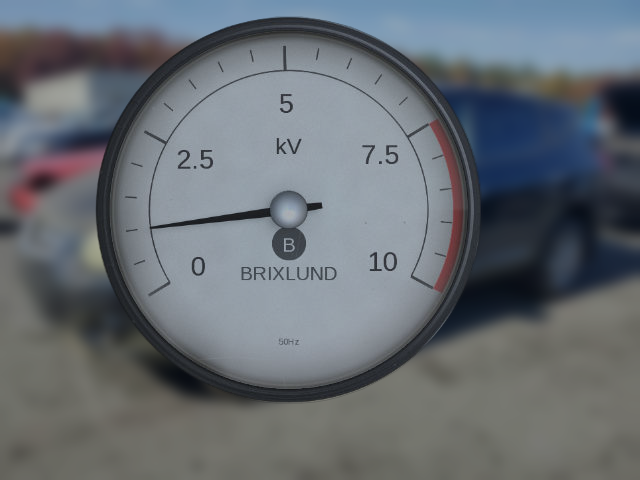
1kV
